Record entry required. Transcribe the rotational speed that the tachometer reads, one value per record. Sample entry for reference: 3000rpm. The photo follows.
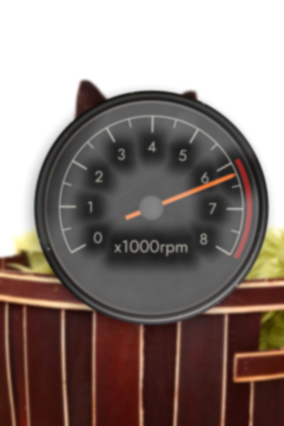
6250rpm
